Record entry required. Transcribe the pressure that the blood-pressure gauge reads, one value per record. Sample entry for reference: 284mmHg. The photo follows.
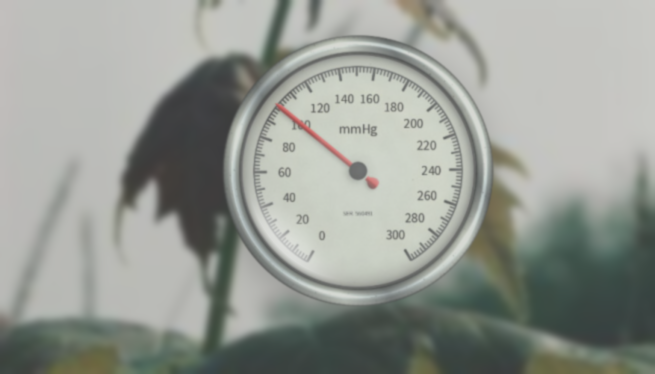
100mmHg
